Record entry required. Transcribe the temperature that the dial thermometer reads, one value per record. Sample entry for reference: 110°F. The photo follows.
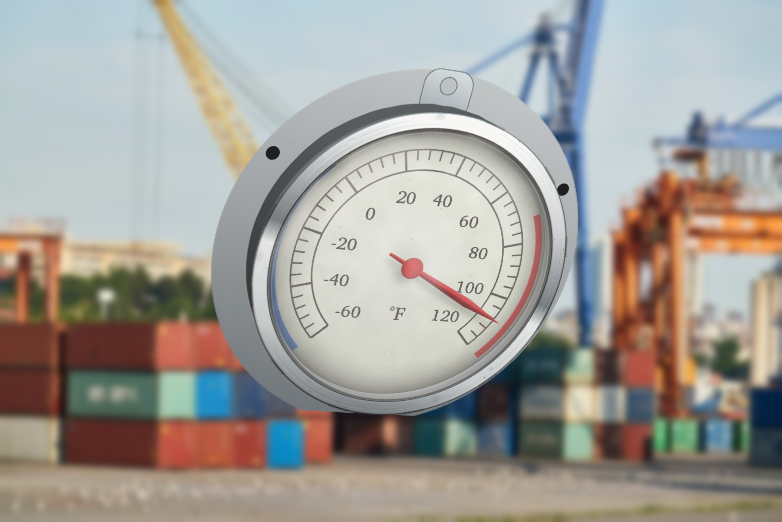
108°F
